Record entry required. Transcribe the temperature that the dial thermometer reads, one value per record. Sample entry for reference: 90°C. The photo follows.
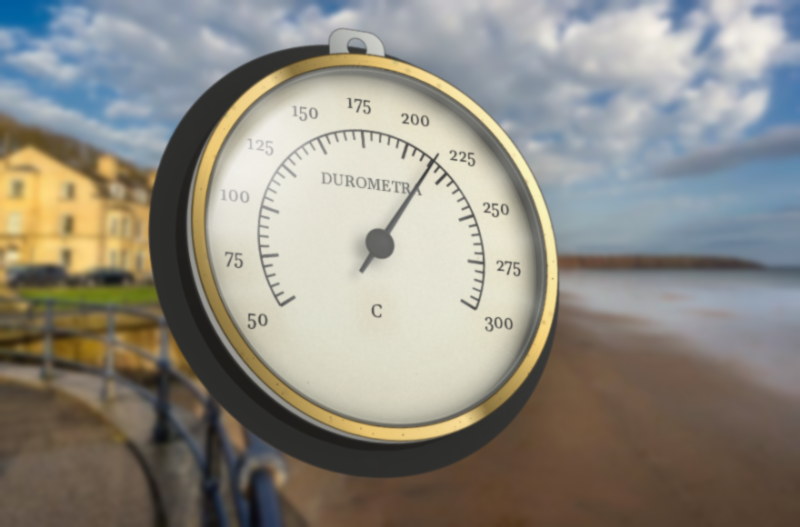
215°C
